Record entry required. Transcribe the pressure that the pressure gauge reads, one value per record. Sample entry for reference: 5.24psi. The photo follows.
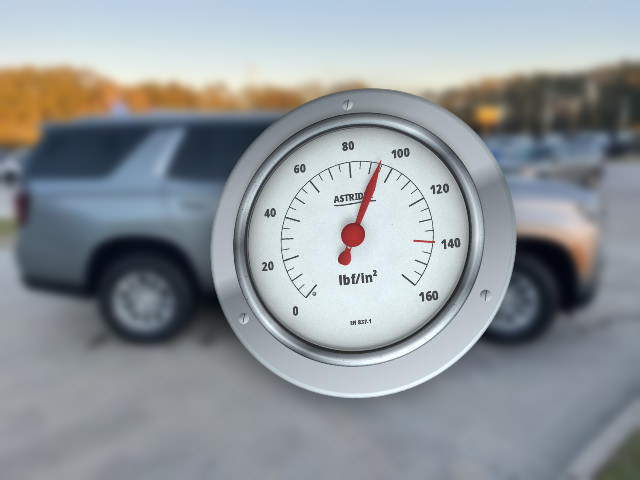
95psi
